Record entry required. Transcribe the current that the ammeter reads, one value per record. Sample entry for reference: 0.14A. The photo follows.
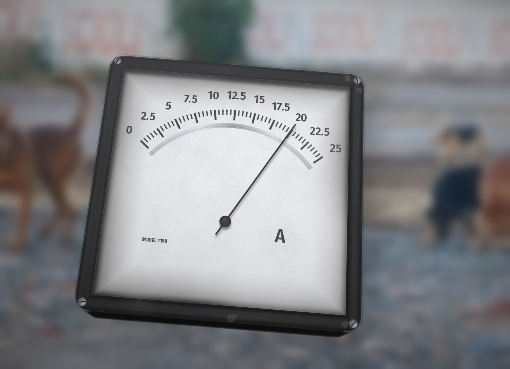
20A
